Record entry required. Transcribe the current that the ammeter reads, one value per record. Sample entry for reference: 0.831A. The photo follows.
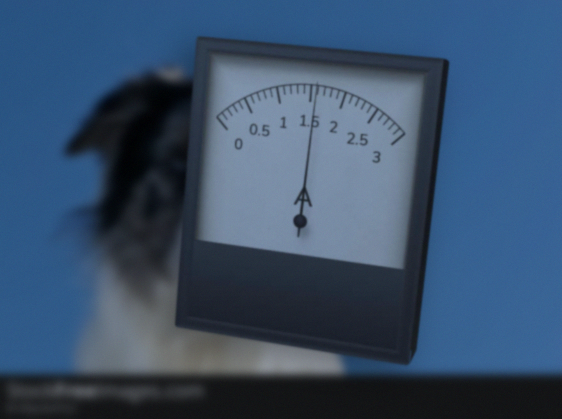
1.6A
